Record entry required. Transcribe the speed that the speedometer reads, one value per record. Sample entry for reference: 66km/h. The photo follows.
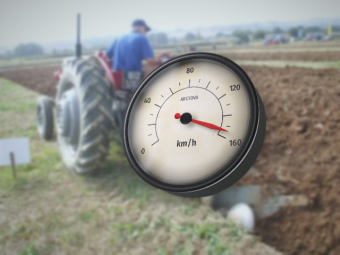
155km/h
